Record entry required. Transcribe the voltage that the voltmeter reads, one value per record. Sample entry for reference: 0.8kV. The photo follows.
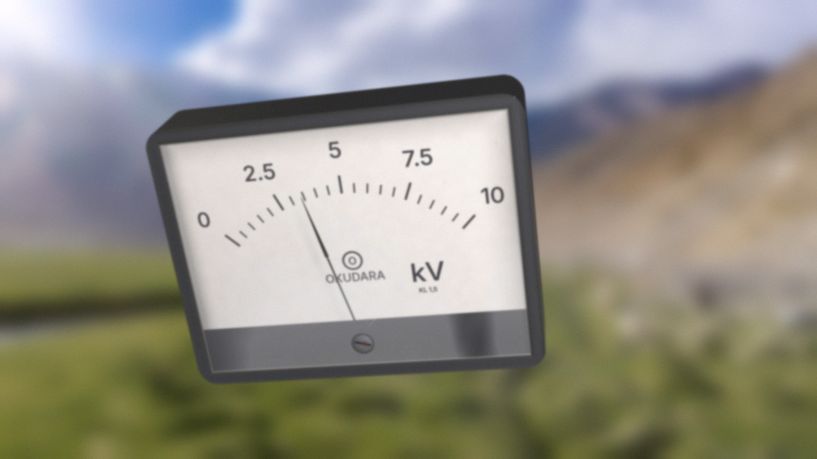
3.5kV
